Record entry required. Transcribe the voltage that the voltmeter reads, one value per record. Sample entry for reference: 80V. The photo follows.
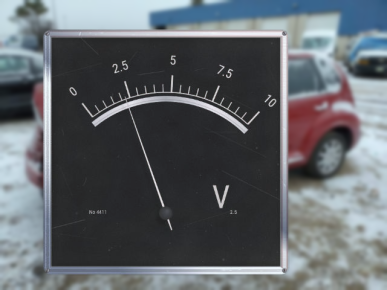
2.25V
